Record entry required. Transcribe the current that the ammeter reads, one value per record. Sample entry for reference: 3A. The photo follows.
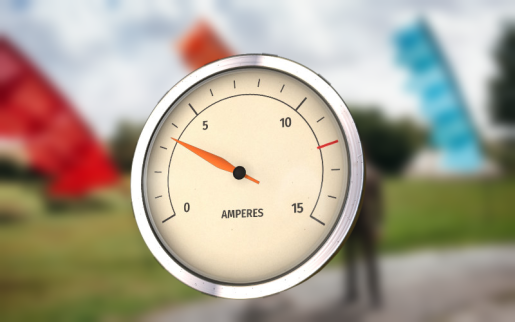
3.5A
